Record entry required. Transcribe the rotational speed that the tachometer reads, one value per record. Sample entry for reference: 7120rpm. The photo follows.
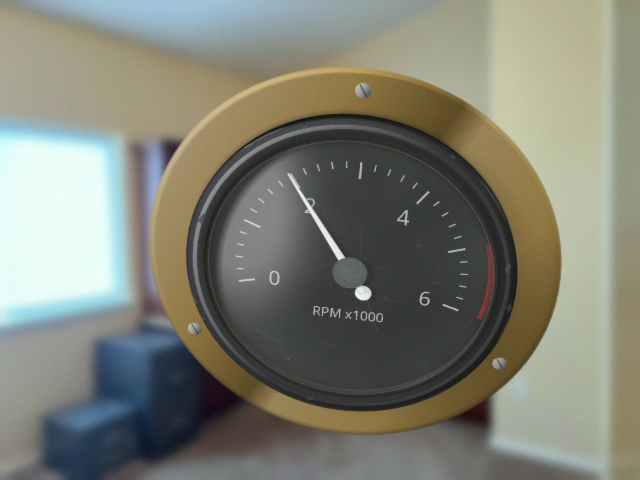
2000rpm
